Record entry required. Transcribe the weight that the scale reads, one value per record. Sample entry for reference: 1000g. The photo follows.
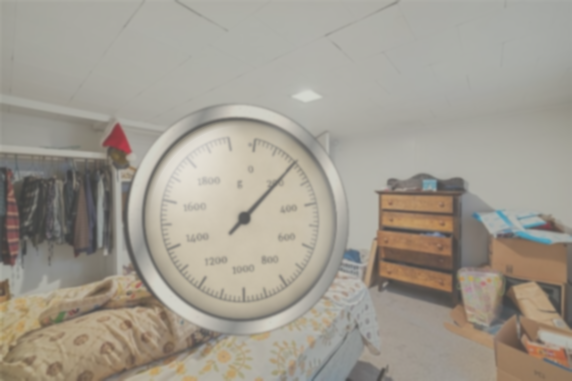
200g
